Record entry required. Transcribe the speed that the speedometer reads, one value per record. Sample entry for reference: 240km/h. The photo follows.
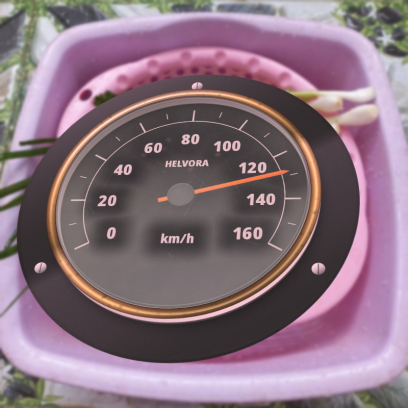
130km/h
